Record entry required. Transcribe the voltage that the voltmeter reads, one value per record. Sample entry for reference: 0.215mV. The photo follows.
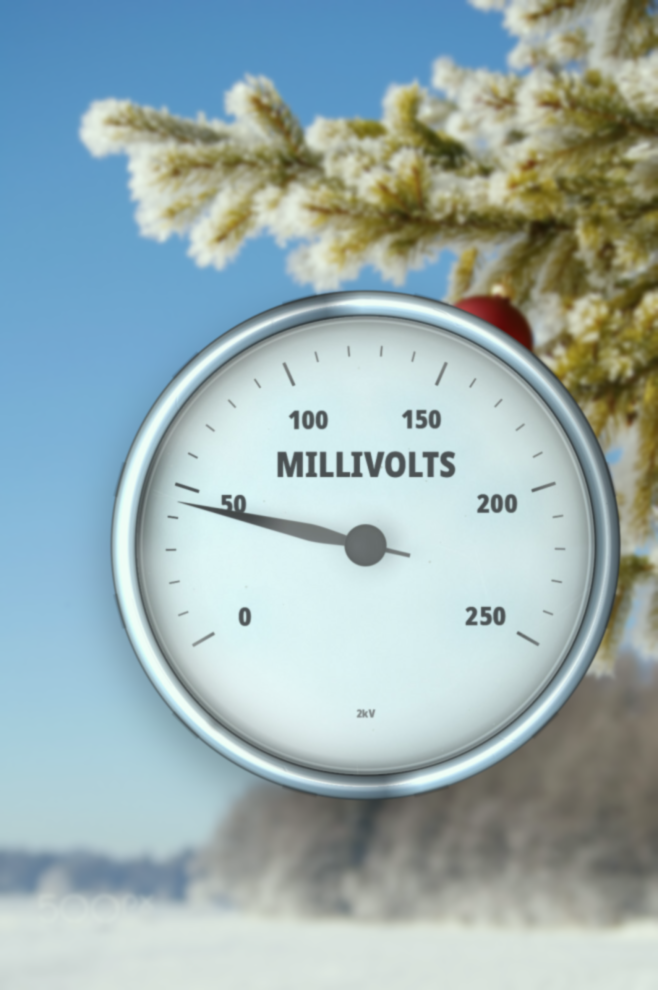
45mV
